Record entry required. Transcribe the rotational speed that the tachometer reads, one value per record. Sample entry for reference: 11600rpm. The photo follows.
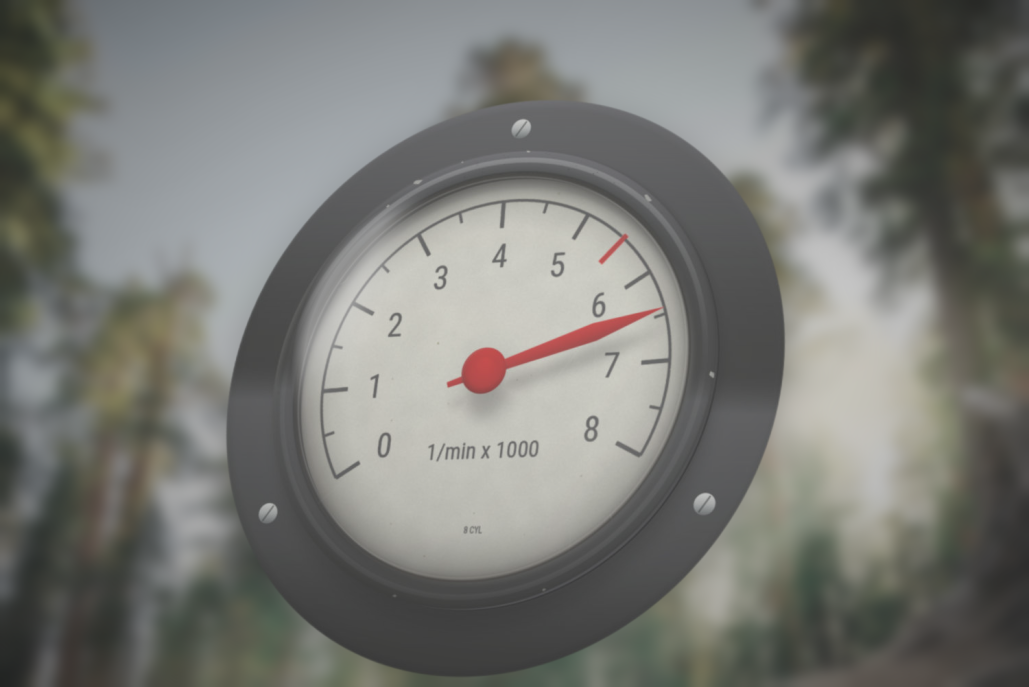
6500rpm
